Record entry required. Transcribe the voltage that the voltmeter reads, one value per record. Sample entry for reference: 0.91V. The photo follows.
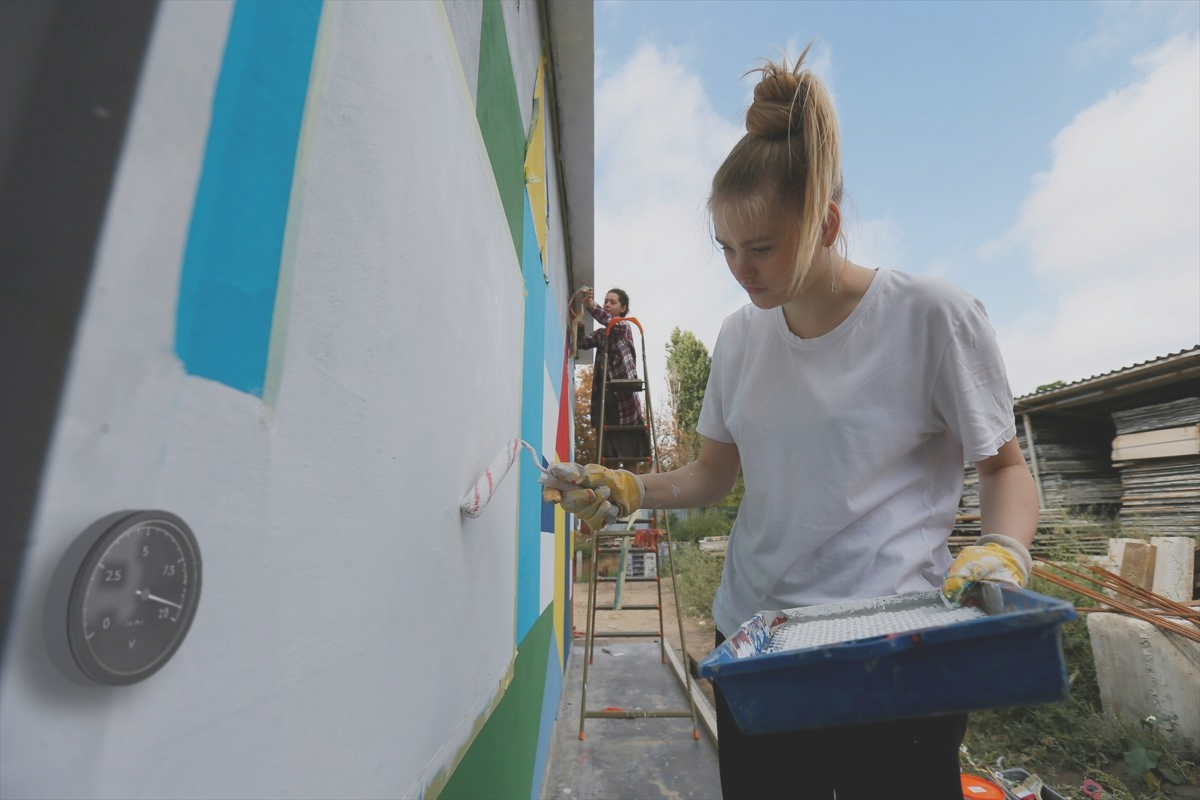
9.5V
